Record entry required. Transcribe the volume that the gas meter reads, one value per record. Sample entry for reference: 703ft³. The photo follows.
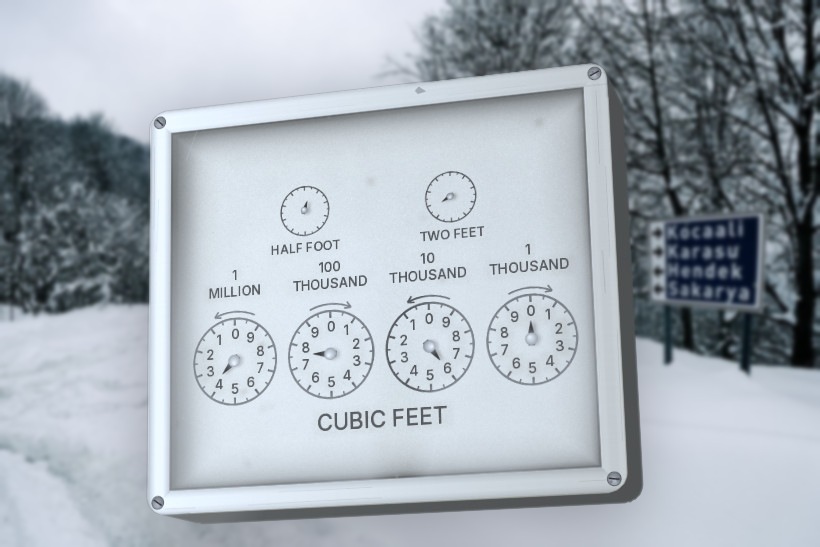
376000ft³
